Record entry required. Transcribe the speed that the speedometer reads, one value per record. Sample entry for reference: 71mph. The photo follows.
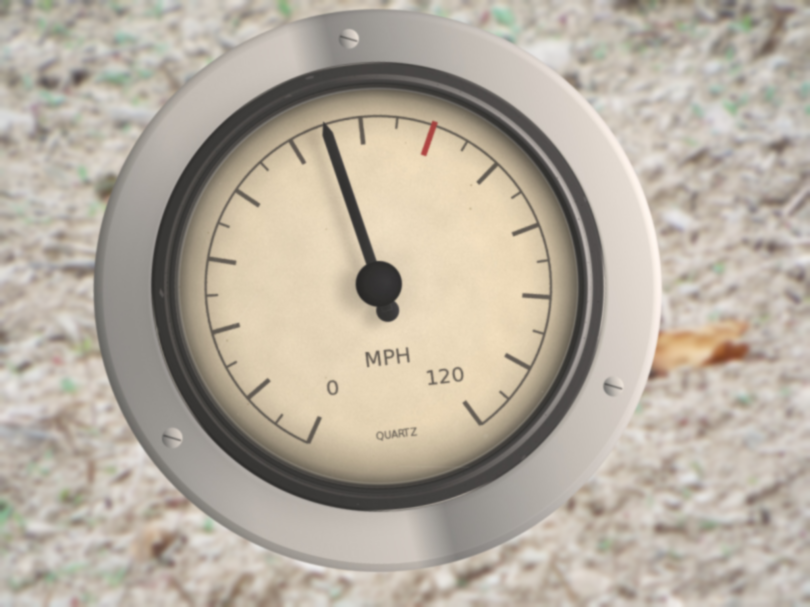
55mph
